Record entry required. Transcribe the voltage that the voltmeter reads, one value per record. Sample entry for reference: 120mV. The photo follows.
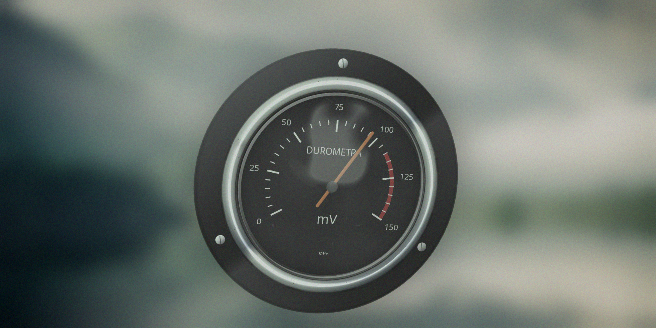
95mV
